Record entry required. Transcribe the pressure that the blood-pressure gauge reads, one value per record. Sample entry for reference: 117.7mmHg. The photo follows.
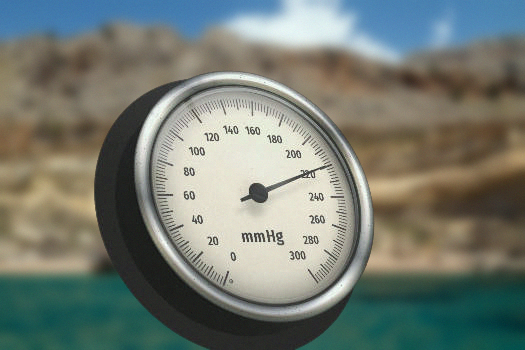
220mmHg
